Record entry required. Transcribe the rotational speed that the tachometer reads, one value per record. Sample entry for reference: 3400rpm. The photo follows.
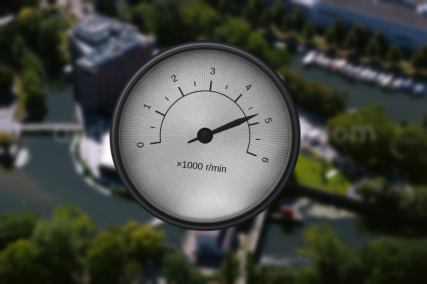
4750rpm
